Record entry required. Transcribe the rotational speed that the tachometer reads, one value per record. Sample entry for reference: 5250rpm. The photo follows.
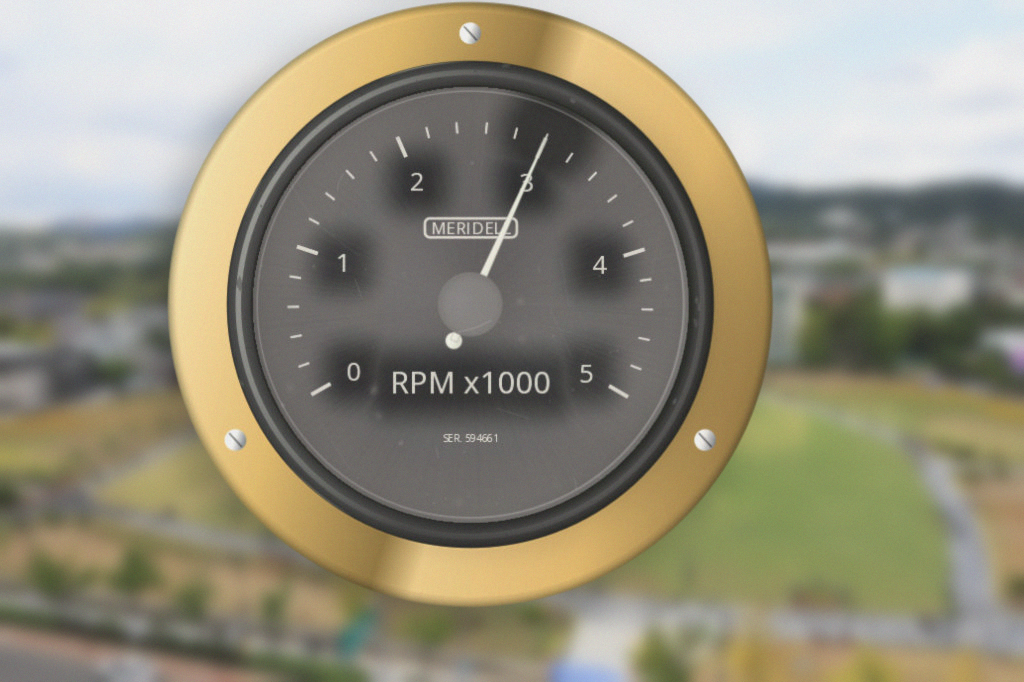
3000rpm
